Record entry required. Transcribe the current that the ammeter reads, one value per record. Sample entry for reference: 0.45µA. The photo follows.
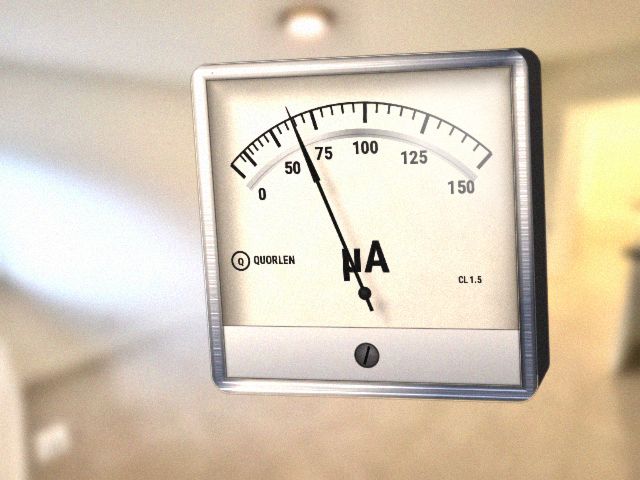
65µA
